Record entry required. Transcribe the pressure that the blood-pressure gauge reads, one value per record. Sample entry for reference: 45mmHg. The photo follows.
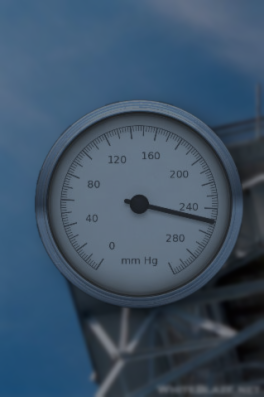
250mmHg
